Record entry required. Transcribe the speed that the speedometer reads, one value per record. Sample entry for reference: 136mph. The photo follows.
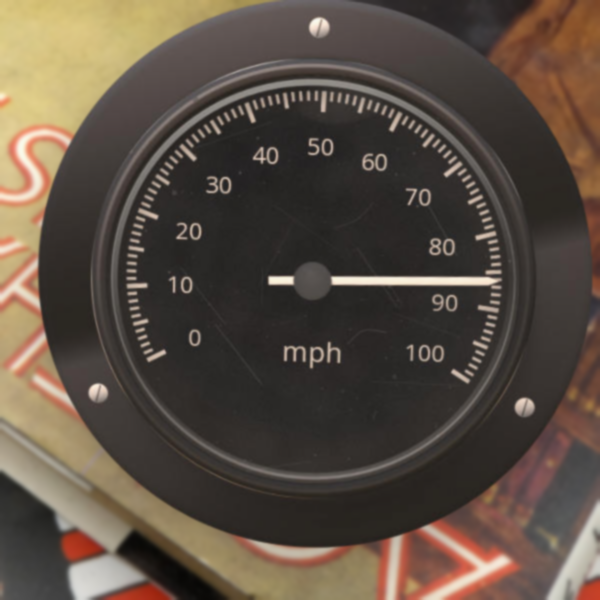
86mph
